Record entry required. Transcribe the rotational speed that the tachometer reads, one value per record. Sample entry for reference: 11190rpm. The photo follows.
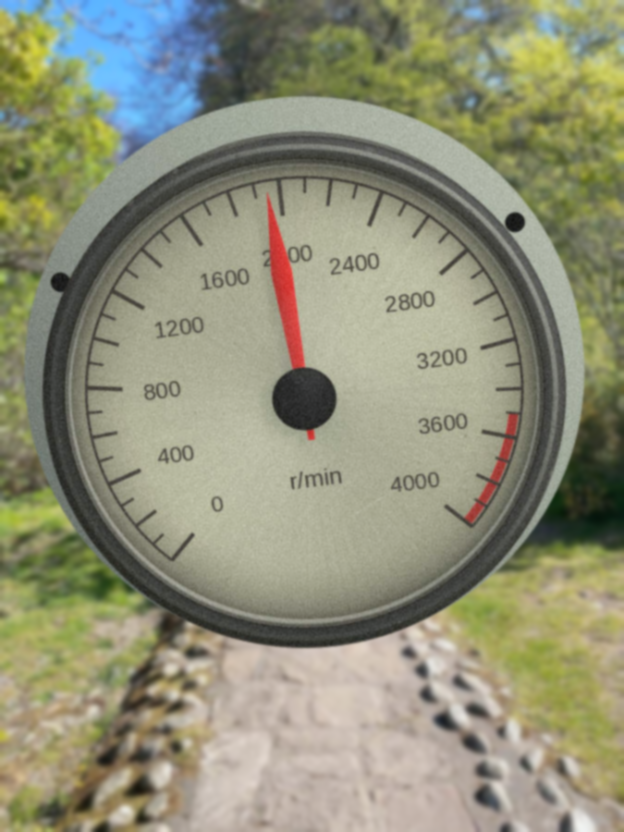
1950rpm
